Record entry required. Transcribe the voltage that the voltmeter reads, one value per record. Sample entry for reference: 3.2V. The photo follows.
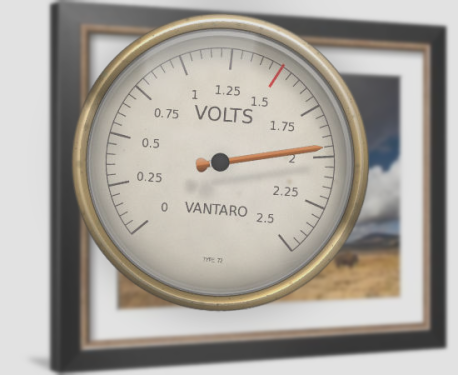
1.95V
